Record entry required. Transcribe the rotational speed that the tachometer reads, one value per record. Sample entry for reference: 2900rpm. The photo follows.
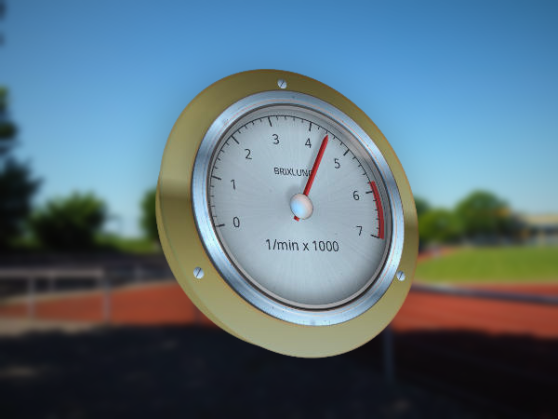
4400rpm
